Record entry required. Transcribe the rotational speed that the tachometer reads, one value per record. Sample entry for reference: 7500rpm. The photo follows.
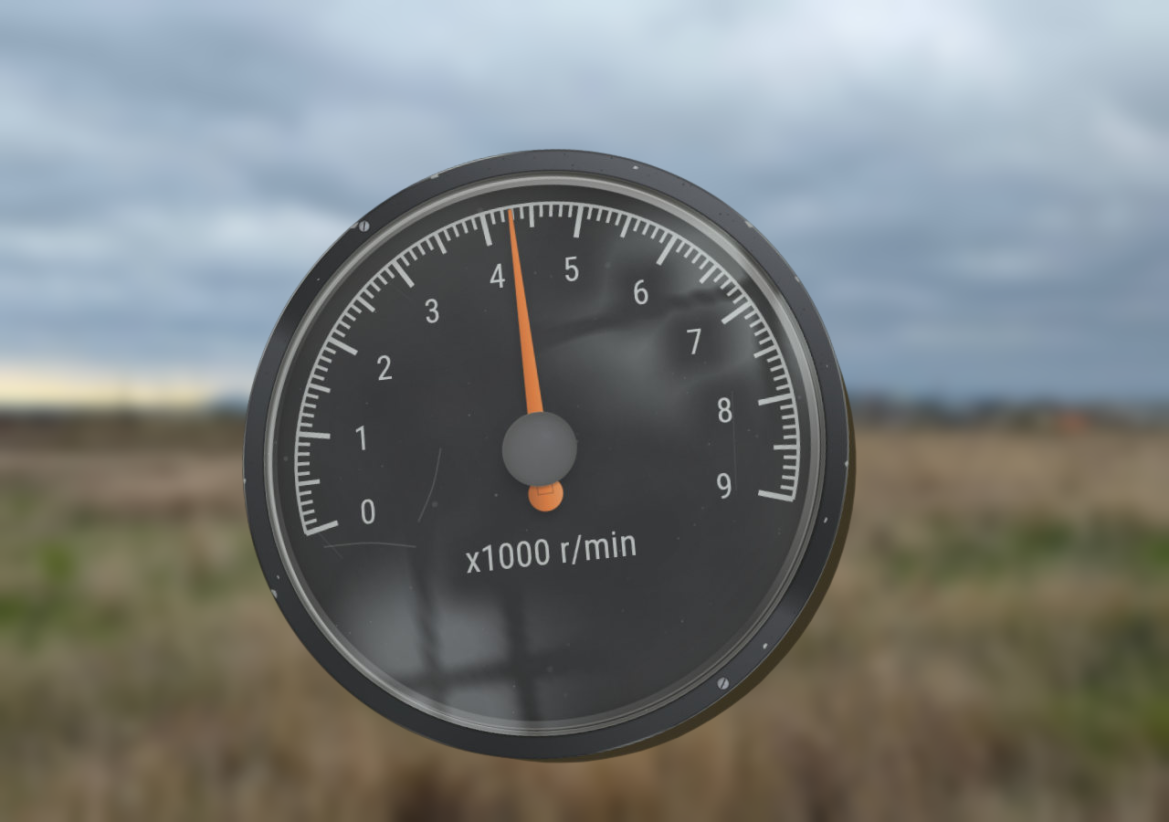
4300rpm
